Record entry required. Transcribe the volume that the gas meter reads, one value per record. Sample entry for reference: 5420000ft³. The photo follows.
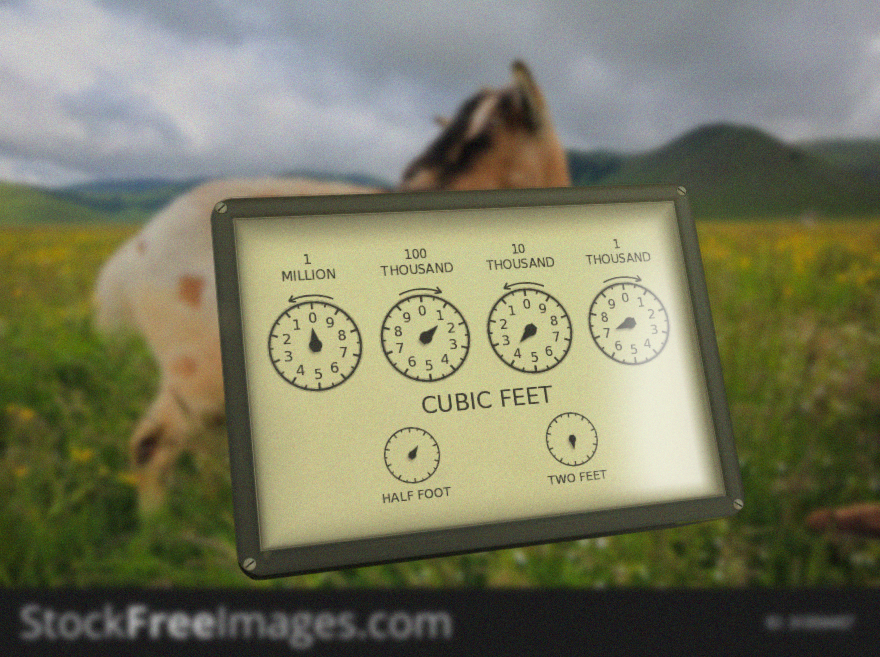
13700ft³
